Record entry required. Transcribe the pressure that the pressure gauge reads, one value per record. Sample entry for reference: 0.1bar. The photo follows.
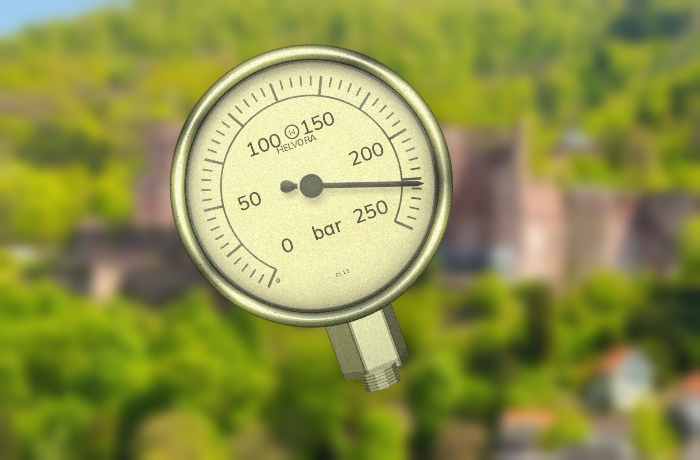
227.5bar
